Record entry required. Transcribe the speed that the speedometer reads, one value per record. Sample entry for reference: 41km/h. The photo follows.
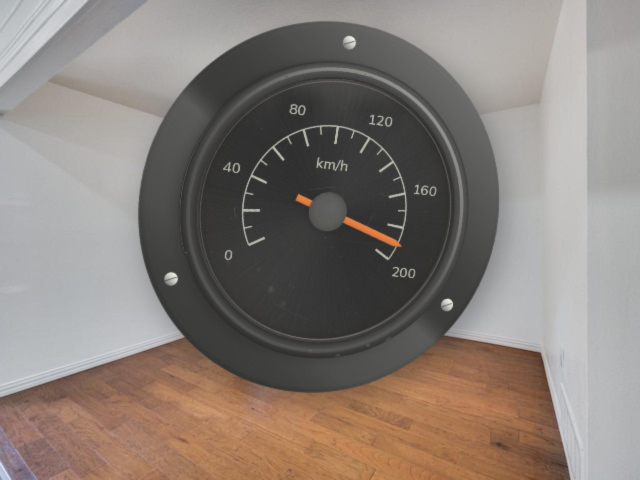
190km/h
